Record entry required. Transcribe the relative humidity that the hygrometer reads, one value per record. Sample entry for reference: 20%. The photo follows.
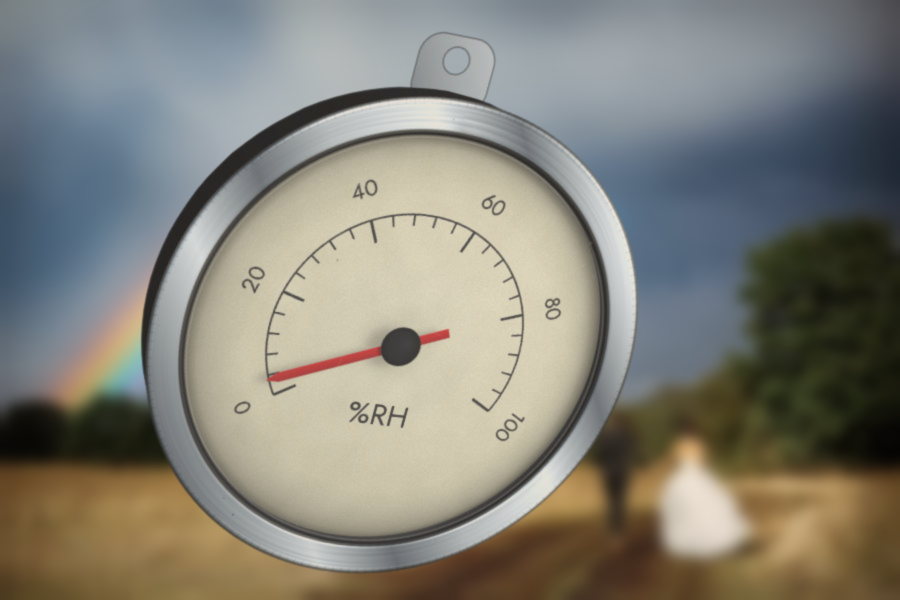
4%
